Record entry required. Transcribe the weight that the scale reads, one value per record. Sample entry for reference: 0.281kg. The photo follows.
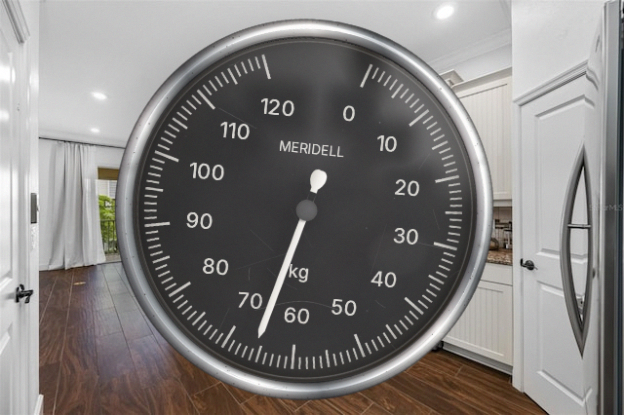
66kg
